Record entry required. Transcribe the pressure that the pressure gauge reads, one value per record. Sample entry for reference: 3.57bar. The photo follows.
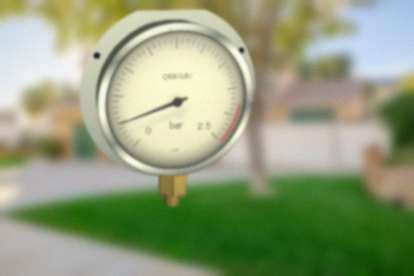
0.25bar
